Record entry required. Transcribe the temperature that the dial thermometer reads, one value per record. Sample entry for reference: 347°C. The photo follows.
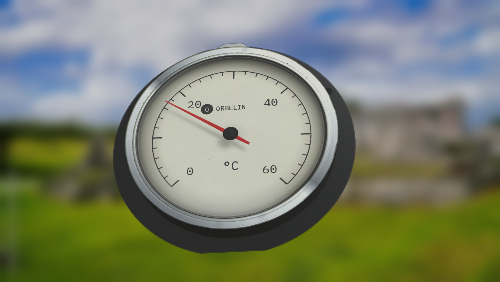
17°C
